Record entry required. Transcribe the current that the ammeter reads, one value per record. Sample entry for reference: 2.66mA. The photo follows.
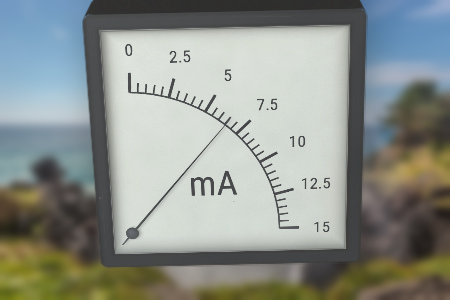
6.5mA
